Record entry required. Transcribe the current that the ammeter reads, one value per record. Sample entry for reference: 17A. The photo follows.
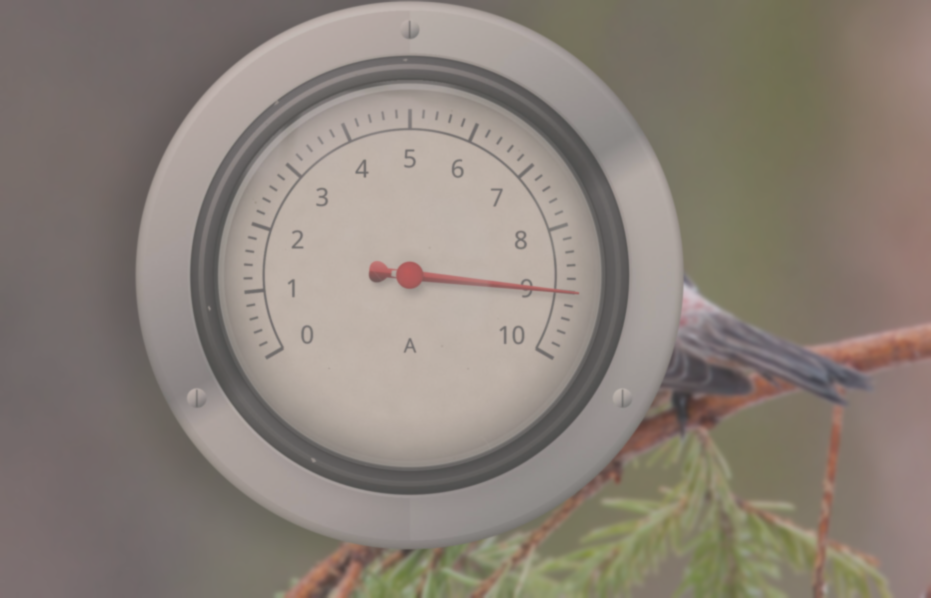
9A
